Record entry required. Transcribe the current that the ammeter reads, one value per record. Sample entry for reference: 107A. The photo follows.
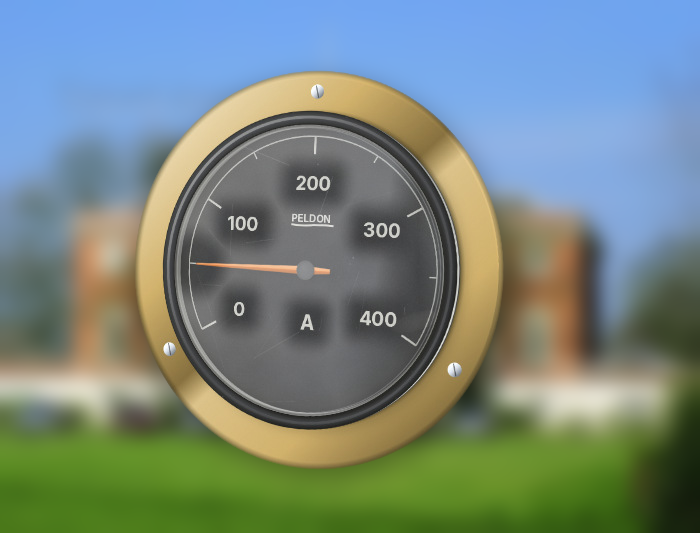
50A
